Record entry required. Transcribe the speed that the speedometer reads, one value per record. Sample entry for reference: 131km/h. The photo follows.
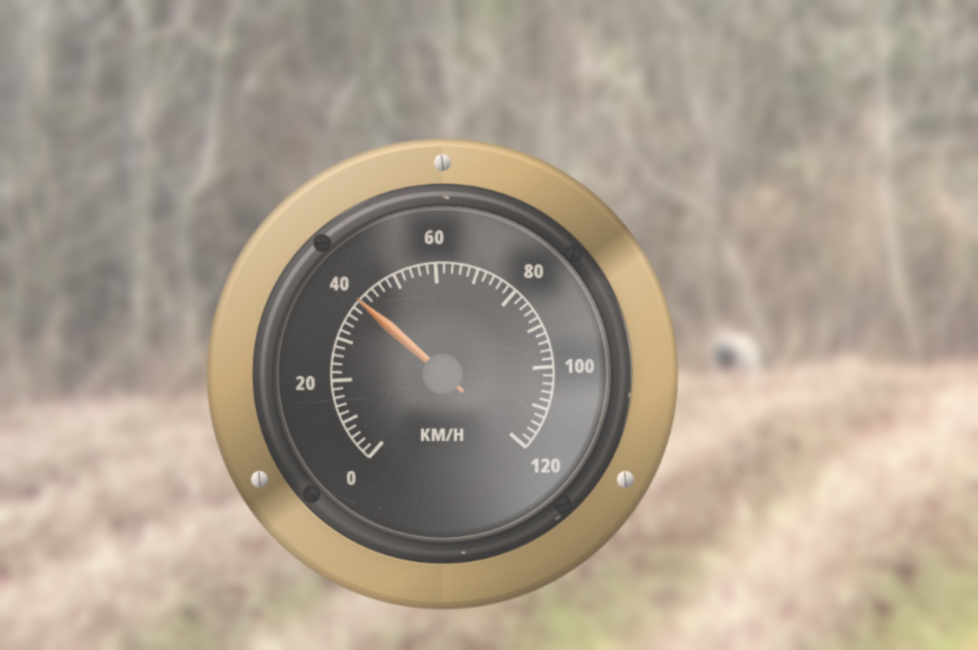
40km/h
